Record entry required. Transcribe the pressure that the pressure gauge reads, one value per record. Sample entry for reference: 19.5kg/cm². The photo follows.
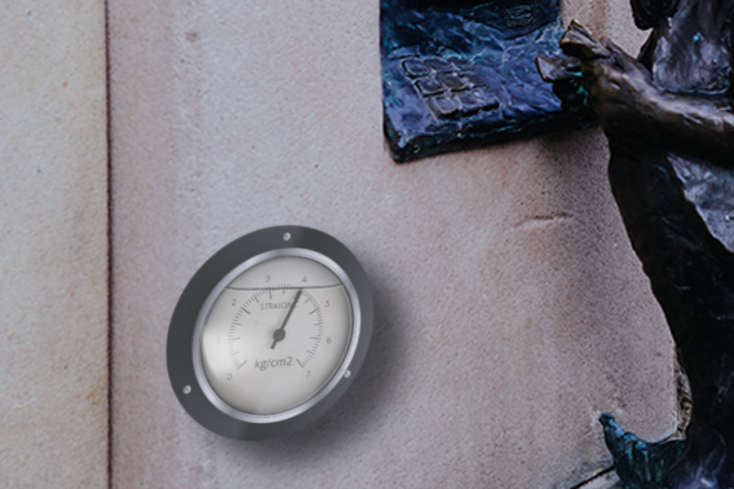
4kg/cm²
